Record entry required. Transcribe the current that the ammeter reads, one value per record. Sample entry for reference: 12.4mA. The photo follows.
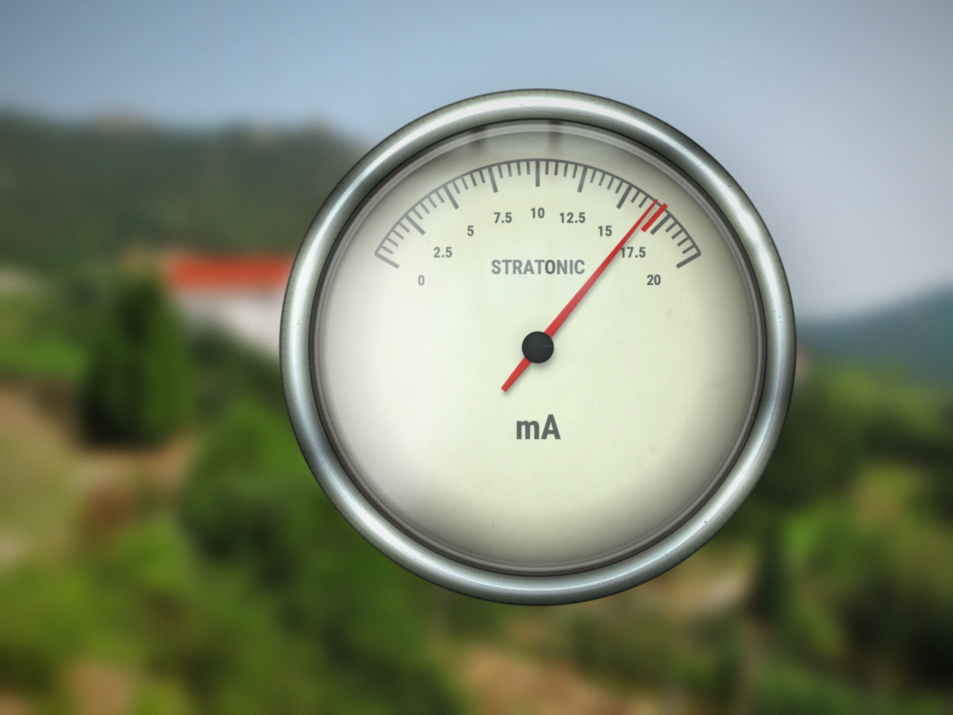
16.5mA
